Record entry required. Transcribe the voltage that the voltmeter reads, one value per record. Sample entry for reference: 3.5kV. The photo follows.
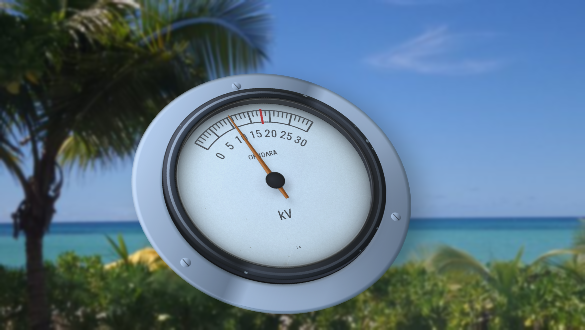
10kV
